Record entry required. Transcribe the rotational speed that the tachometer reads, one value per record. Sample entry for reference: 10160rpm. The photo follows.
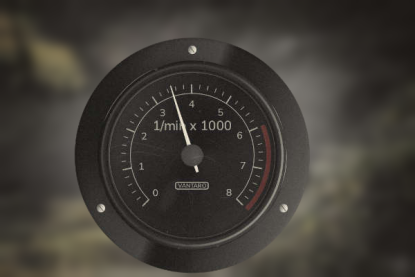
3500rpm
